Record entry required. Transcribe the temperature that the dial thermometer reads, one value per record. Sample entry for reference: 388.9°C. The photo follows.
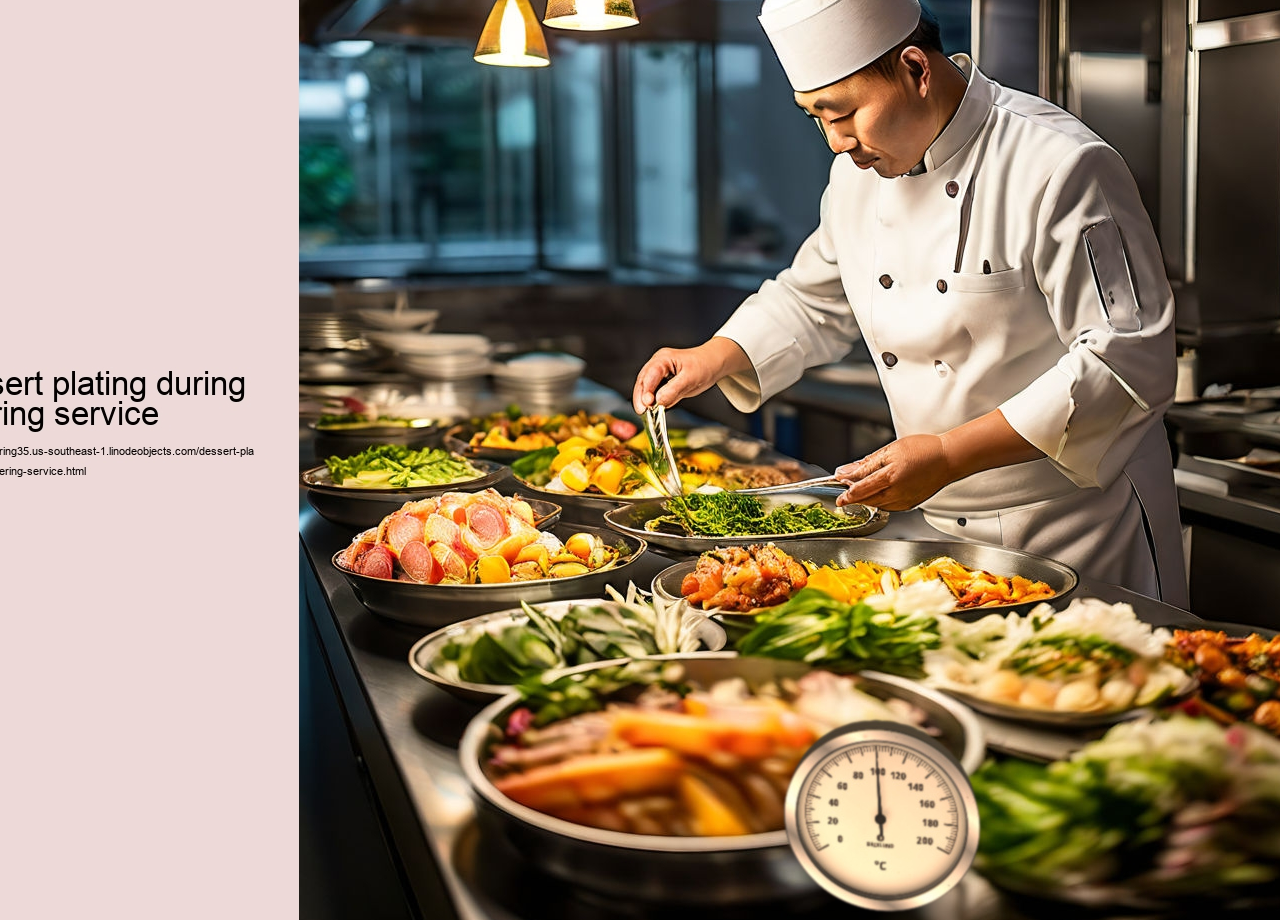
100°C
